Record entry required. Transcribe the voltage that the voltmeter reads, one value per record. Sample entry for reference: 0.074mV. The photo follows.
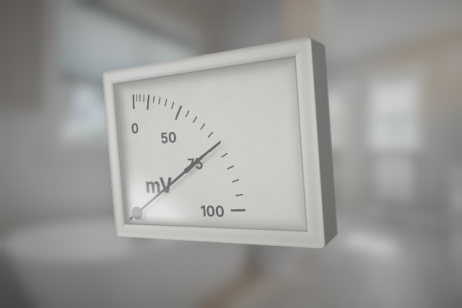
75mV
